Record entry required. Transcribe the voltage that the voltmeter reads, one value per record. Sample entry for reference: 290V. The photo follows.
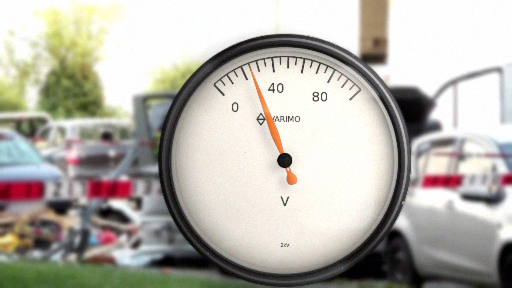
25V
